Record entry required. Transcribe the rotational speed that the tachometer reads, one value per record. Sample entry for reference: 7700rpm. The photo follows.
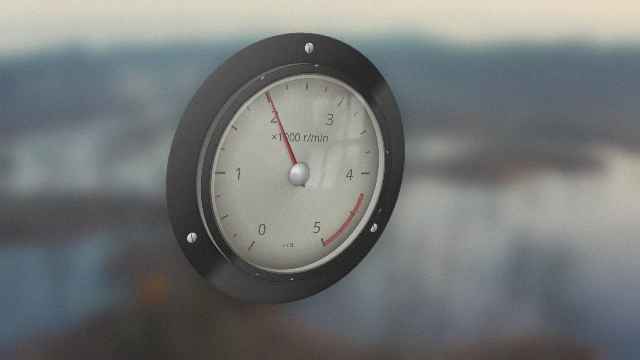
2000rpm
